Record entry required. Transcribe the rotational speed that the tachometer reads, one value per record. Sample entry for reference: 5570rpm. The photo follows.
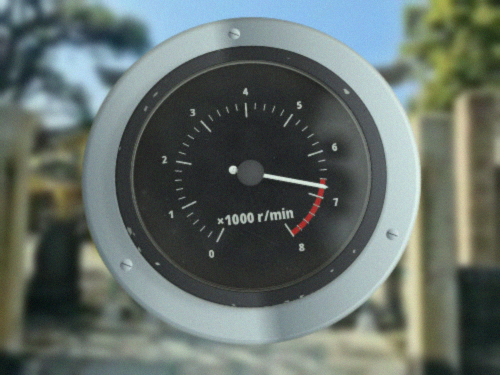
6800rpm
